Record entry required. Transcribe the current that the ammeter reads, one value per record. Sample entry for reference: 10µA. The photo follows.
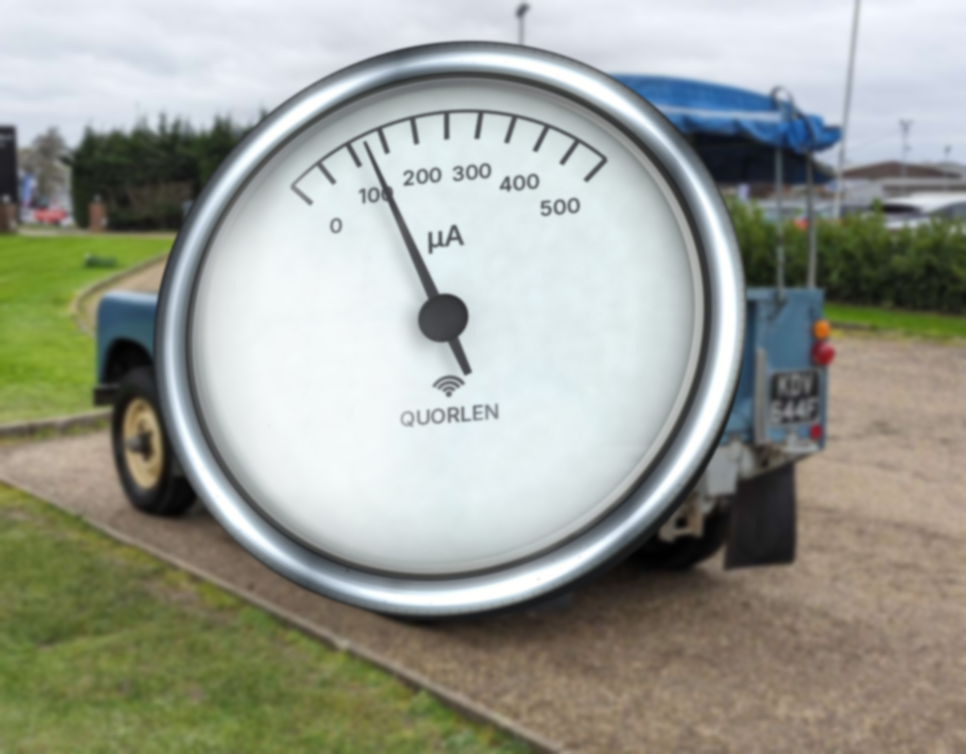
125µA
